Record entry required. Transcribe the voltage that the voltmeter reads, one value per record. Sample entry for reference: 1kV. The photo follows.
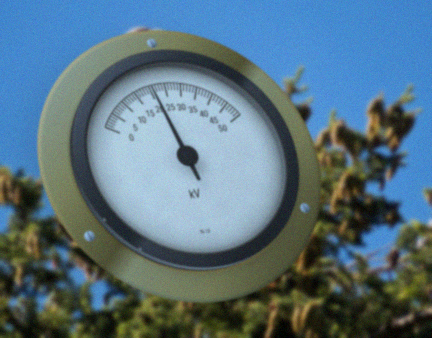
20kV
